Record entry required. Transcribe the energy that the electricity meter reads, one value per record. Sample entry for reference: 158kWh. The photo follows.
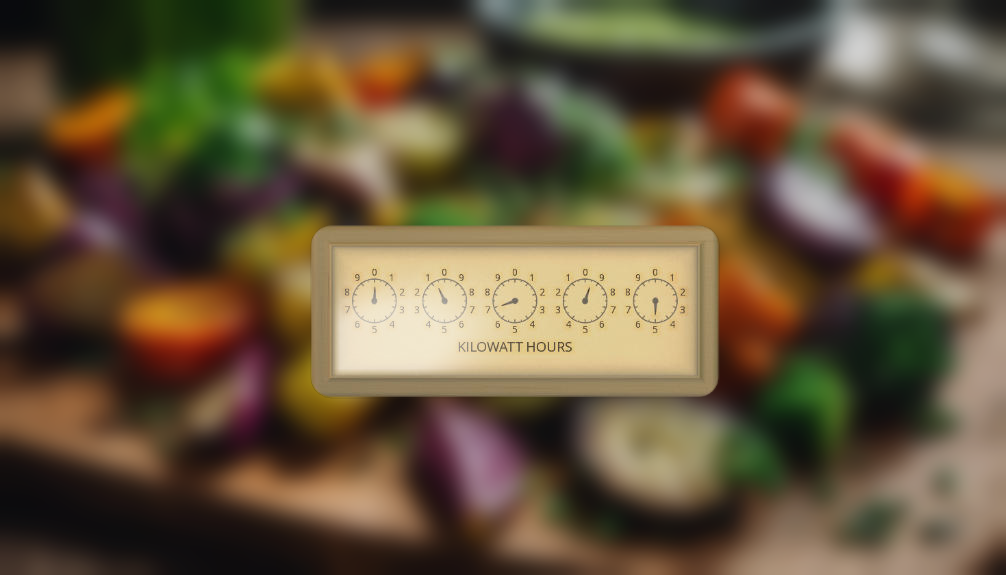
695kWh
